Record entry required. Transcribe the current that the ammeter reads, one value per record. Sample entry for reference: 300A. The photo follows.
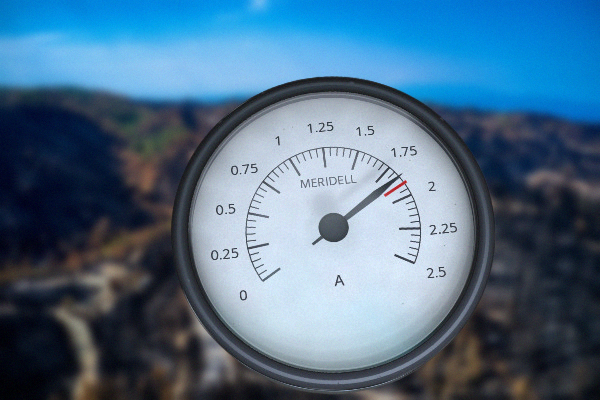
1.85A
